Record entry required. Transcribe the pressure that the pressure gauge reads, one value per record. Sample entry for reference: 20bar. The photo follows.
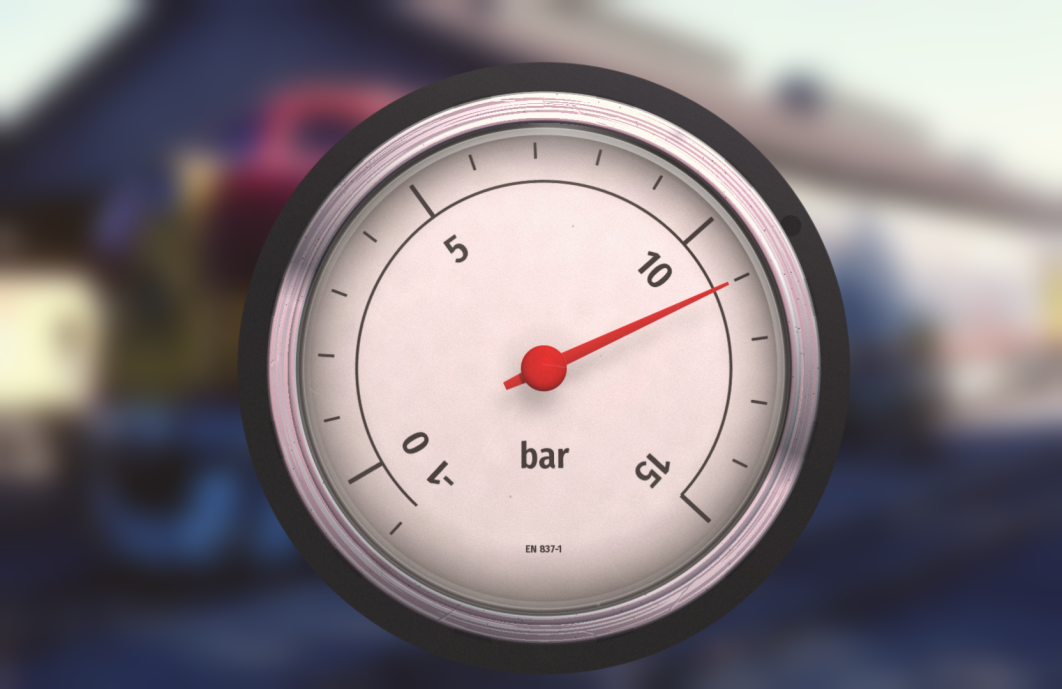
11bar
